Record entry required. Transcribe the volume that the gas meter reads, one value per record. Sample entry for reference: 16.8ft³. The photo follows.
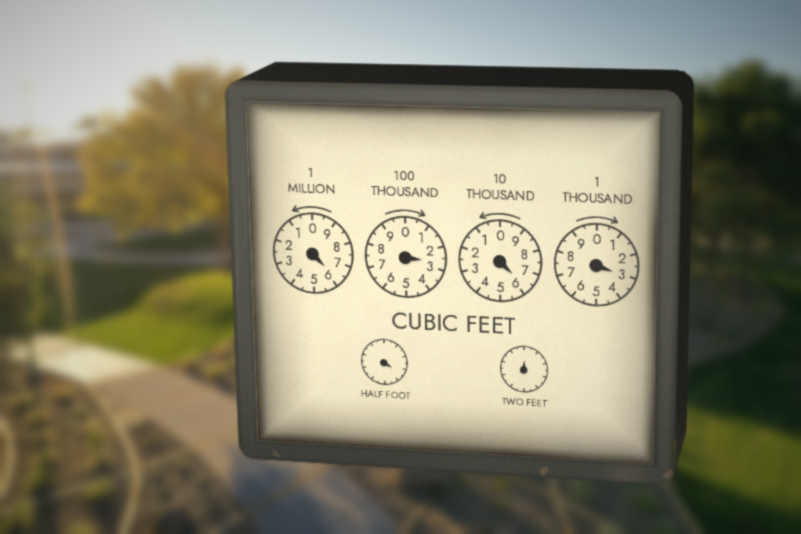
626300ft³
